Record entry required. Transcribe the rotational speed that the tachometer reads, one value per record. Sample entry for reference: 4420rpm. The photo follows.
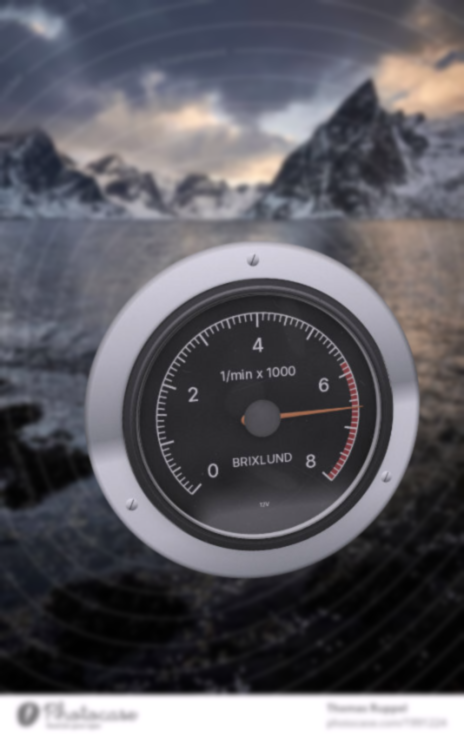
6600rpm
